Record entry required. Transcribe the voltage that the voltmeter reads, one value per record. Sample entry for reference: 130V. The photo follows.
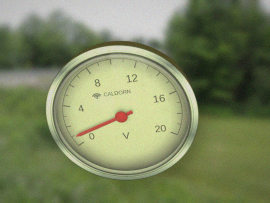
1V
